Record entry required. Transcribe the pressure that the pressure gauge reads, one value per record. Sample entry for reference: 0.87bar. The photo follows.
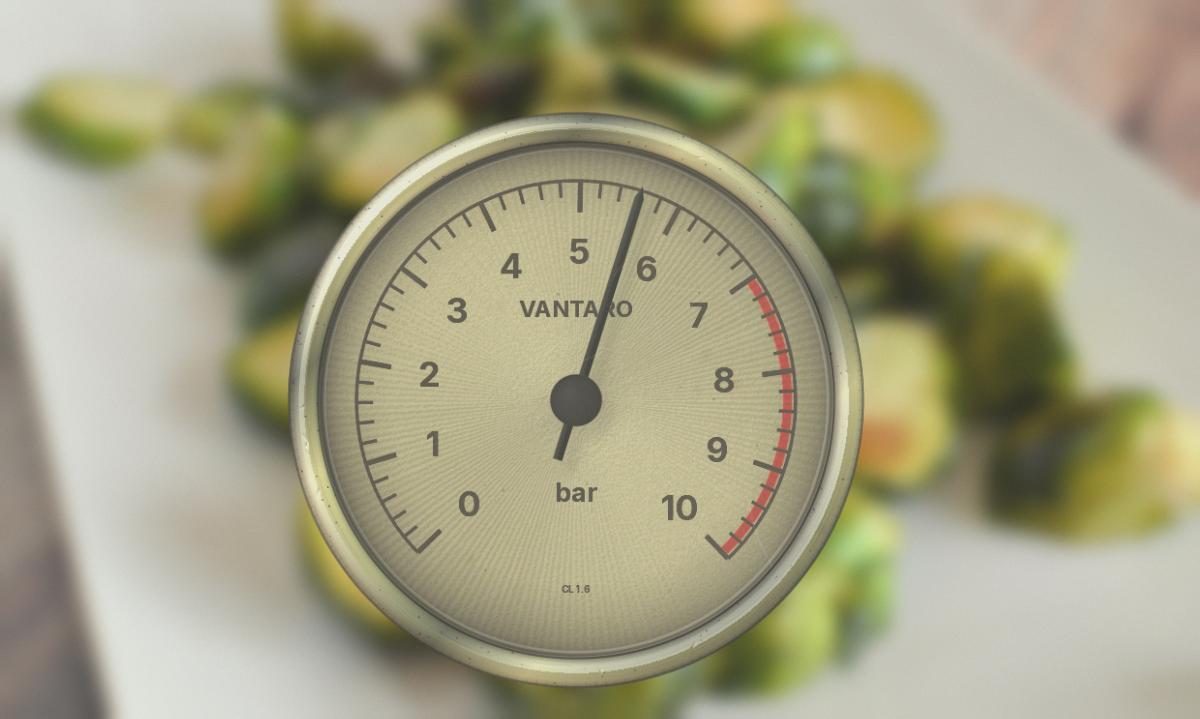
5.6bar
